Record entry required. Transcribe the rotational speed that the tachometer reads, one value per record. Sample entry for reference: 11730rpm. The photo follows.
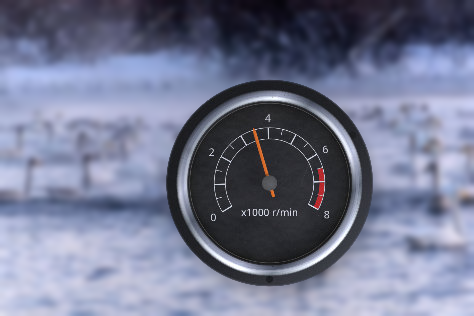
3500rpm
